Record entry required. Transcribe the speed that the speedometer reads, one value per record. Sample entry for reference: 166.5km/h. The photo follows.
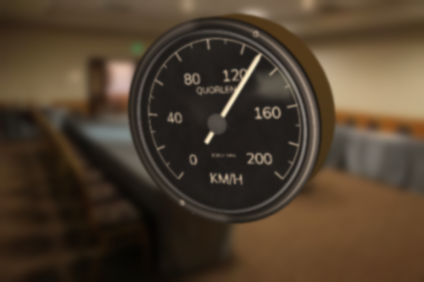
130km/h
